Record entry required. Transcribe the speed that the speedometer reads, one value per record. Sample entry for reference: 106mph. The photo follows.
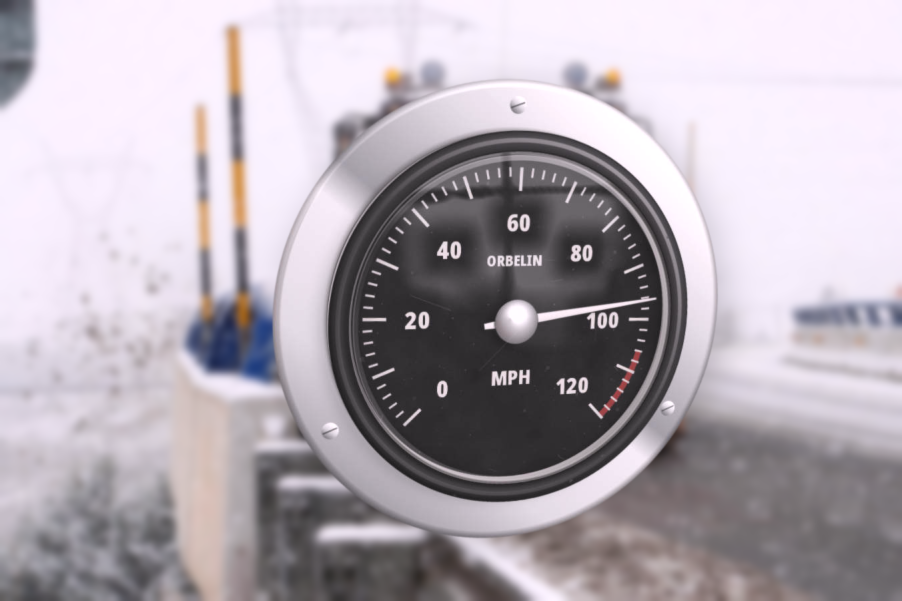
96mph
